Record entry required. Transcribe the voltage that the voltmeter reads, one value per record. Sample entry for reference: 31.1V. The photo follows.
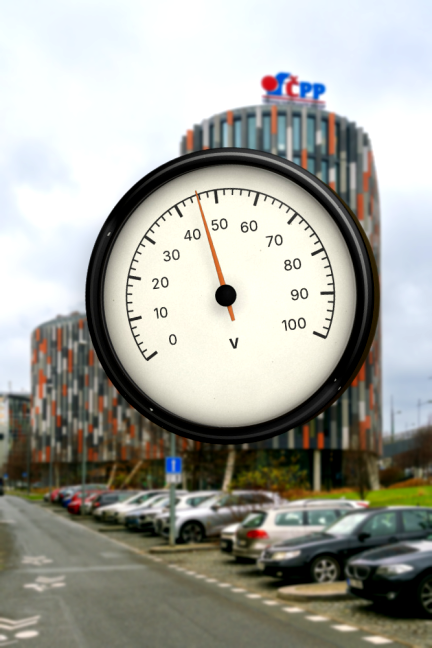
46V
